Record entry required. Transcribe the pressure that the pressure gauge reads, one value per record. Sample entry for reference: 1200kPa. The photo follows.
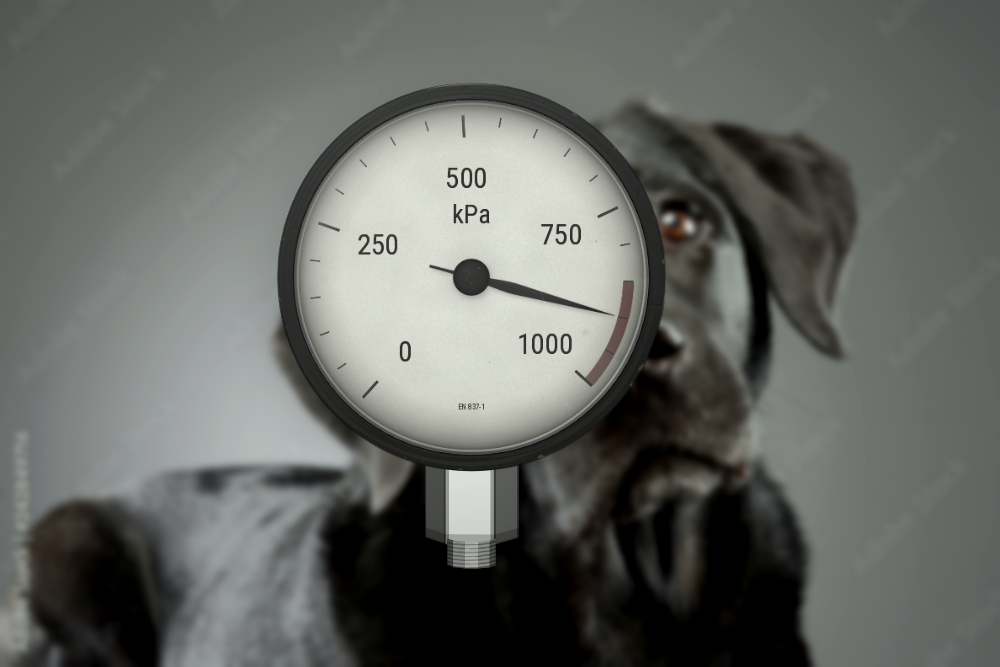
900kPa
